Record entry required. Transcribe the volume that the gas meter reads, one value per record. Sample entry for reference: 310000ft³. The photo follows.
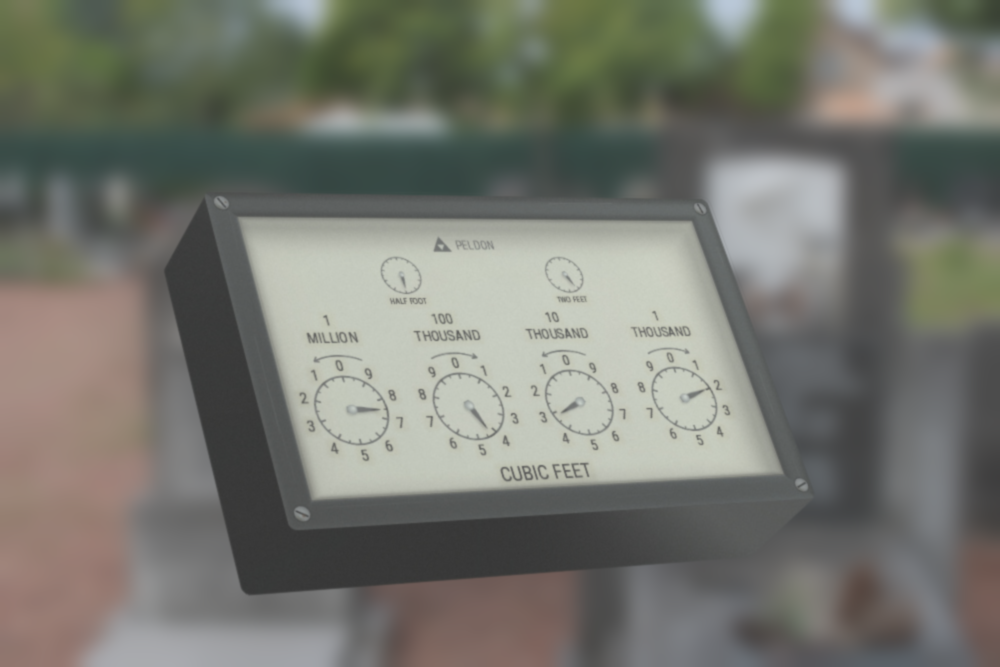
743200ft³
